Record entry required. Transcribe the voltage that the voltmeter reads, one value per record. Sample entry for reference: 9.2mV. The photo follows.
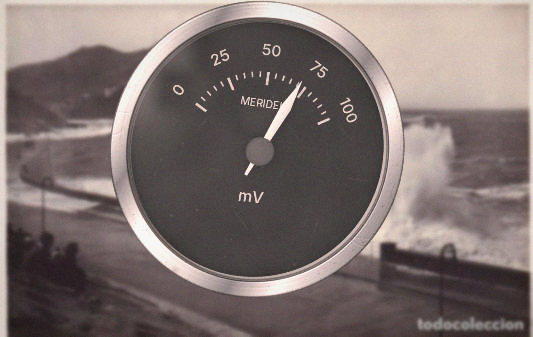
70mV
